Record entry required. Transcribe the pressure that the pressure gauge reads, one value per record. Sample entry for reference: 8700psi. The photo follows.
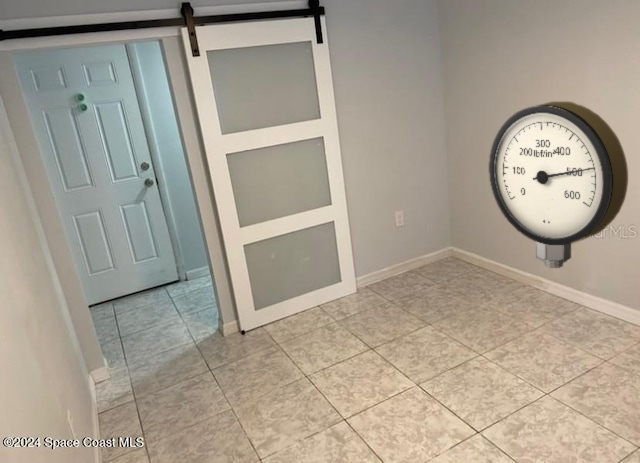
500psi
